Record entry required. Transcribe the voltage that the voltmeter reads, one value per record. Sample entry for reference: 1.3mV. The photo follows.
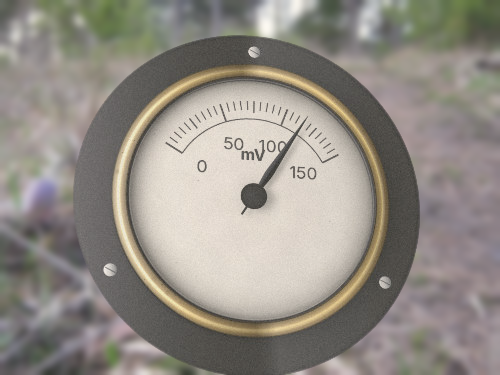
115mV
